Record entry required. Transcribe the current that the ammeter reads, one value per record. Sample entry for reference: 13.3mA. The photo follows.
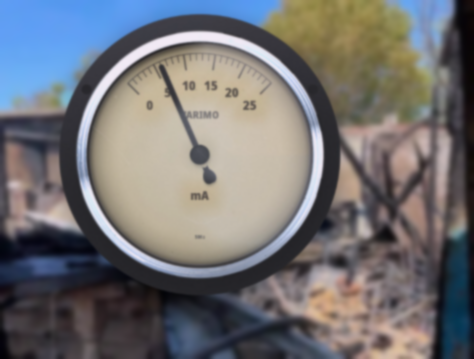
6mA
